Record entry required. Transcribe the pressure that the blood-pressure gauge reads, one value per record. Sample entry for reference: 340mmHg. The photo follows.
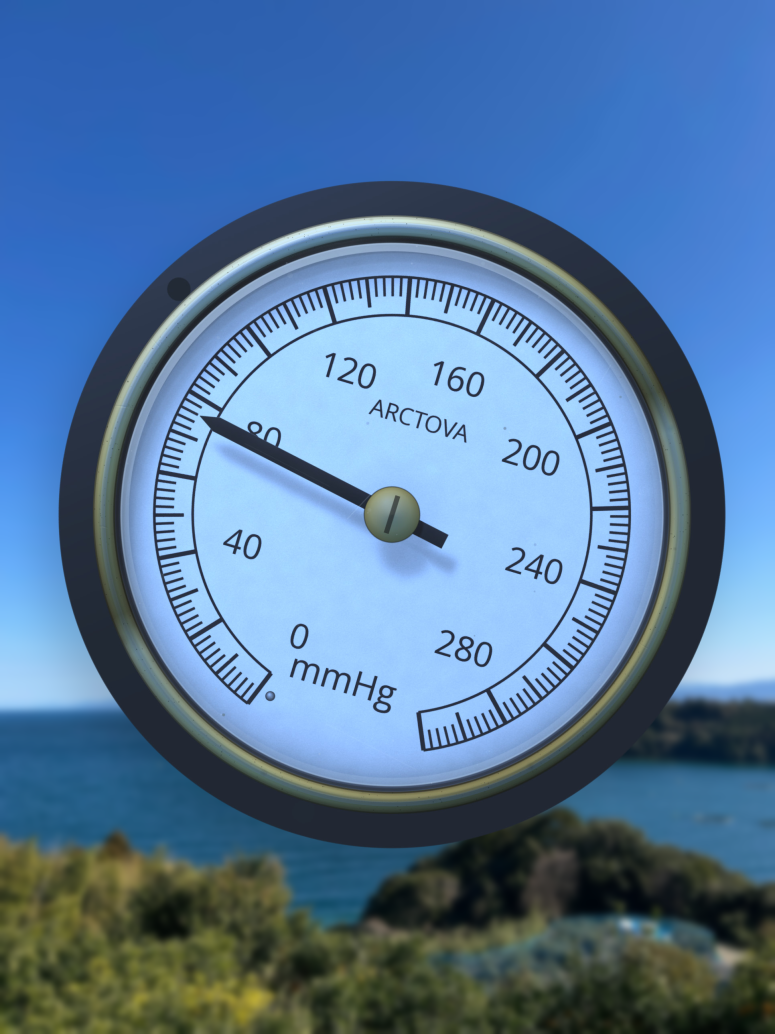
76mmHg
